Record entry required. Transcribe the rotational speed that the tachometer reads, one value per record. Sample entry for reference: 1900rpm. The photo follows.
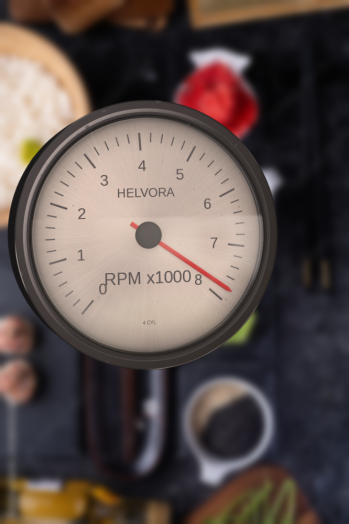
7800rpm
